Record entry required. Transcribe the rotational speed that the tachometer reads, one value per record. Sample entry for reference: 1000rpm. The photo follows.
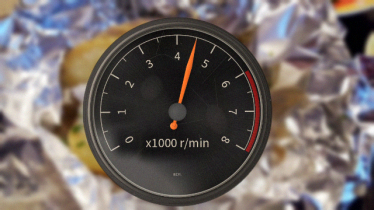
4500rpm
